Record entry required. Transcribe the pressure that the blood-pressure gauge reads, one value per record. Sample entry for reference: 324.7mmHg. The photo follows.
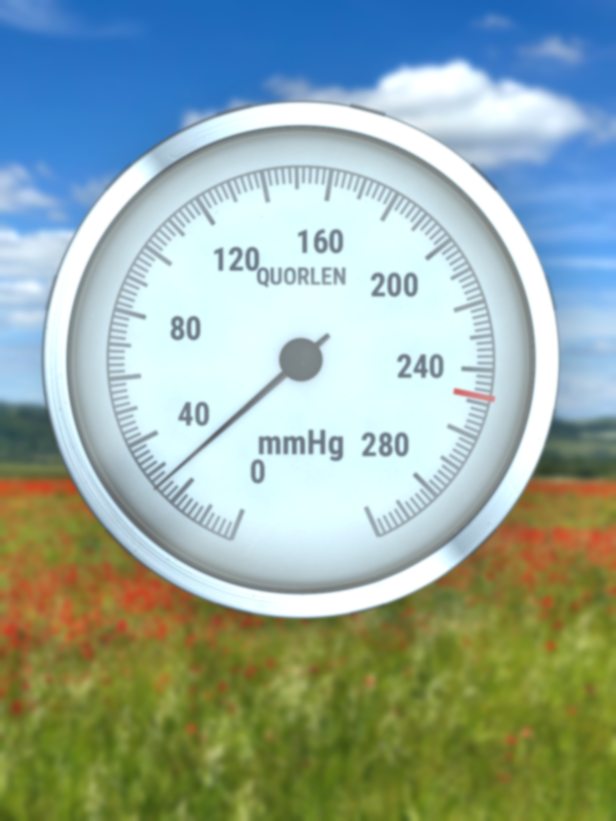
26mmHg
